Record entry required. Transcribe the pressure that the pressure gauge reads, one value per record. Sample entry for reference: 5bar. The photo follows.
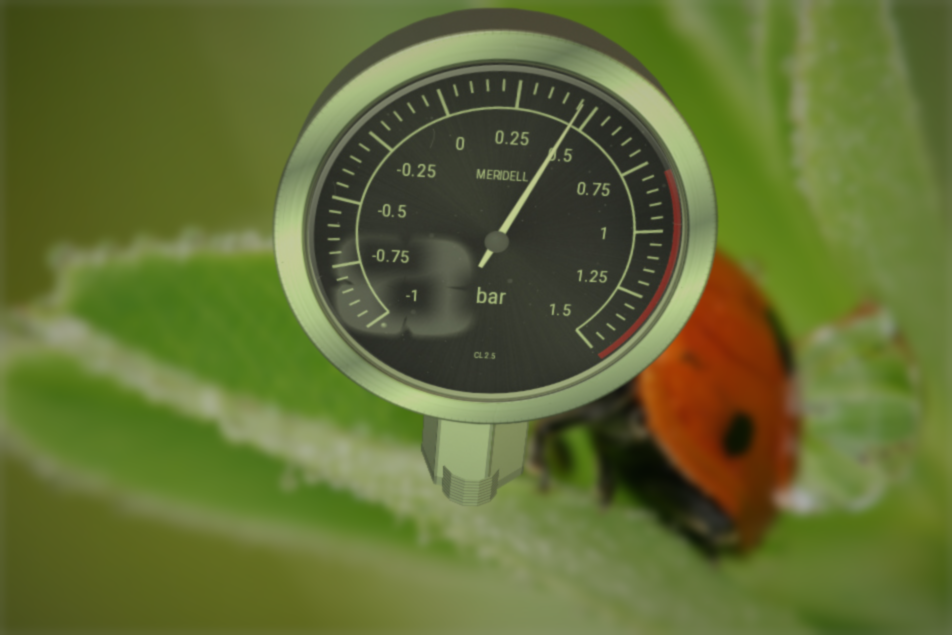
0.45bar
